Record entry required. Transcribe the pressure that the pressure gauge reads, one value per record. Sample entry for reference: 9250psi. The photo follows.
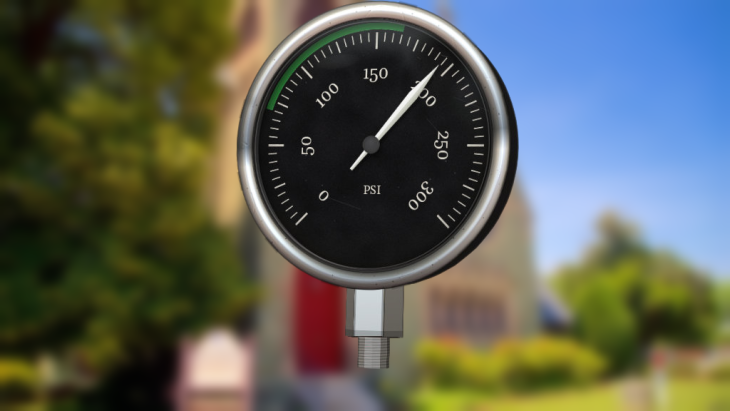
195psi
